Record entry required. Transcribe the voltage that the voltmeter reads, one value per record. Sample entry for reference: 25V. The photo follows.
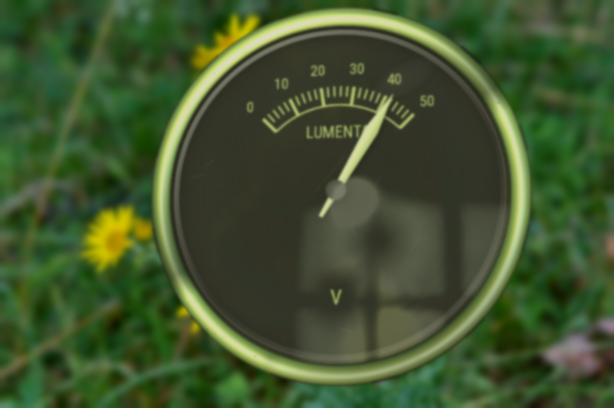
42V
